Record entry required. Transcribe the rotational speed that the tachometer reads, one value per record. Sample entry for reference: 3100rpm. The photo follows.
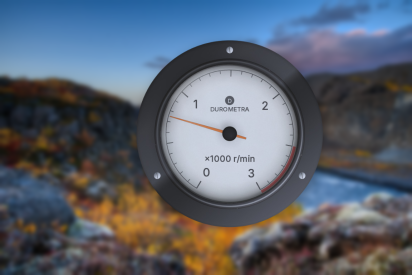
750rpm
